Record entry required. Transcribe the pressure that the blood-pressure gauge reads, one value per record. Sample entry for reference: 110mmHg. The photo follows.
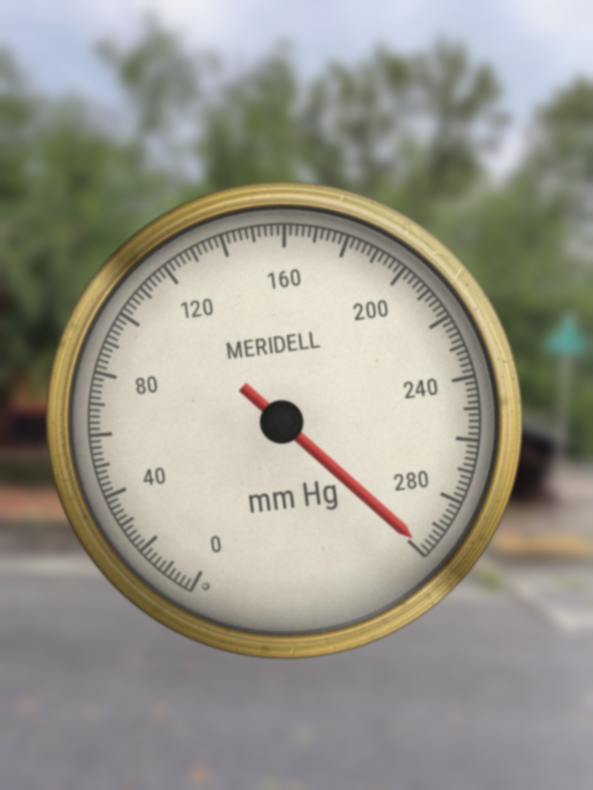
298mmHg
